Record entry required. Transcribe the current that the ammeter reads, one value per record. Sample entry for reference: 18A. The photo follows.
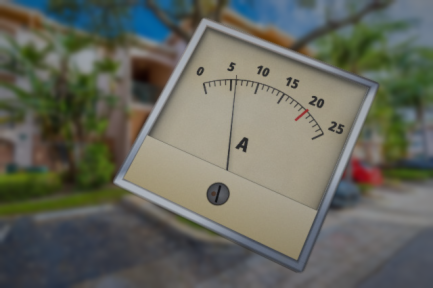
6A
